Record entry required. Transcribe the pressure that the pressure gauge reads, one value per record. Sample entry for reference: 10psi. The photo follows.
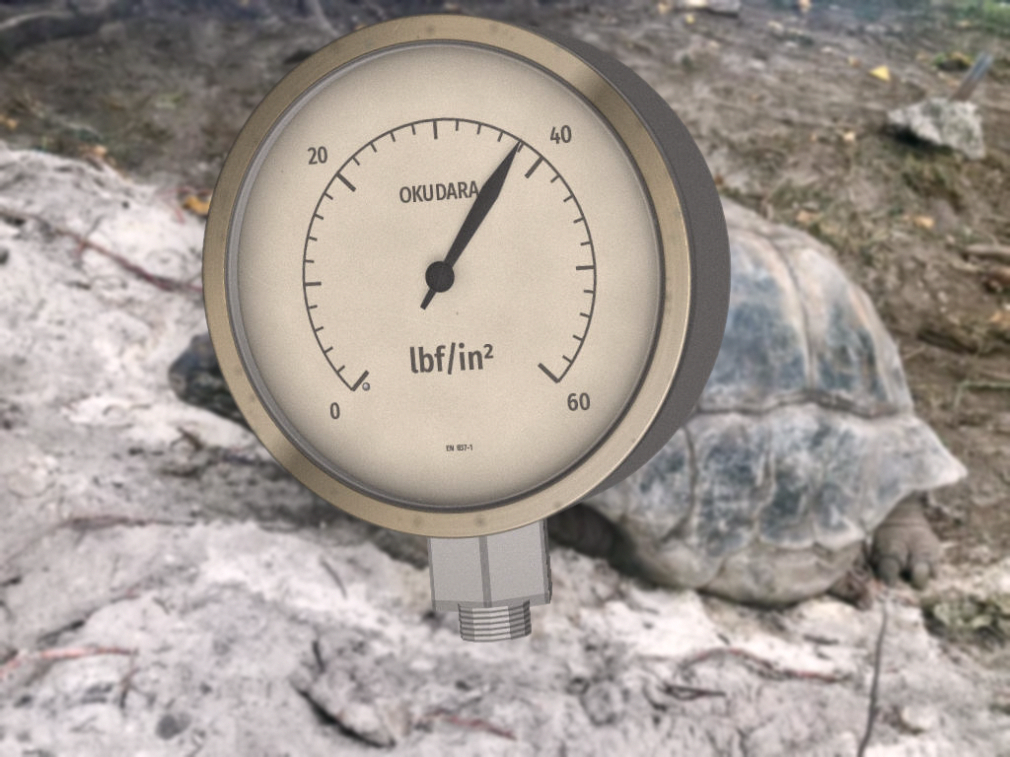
38psi
